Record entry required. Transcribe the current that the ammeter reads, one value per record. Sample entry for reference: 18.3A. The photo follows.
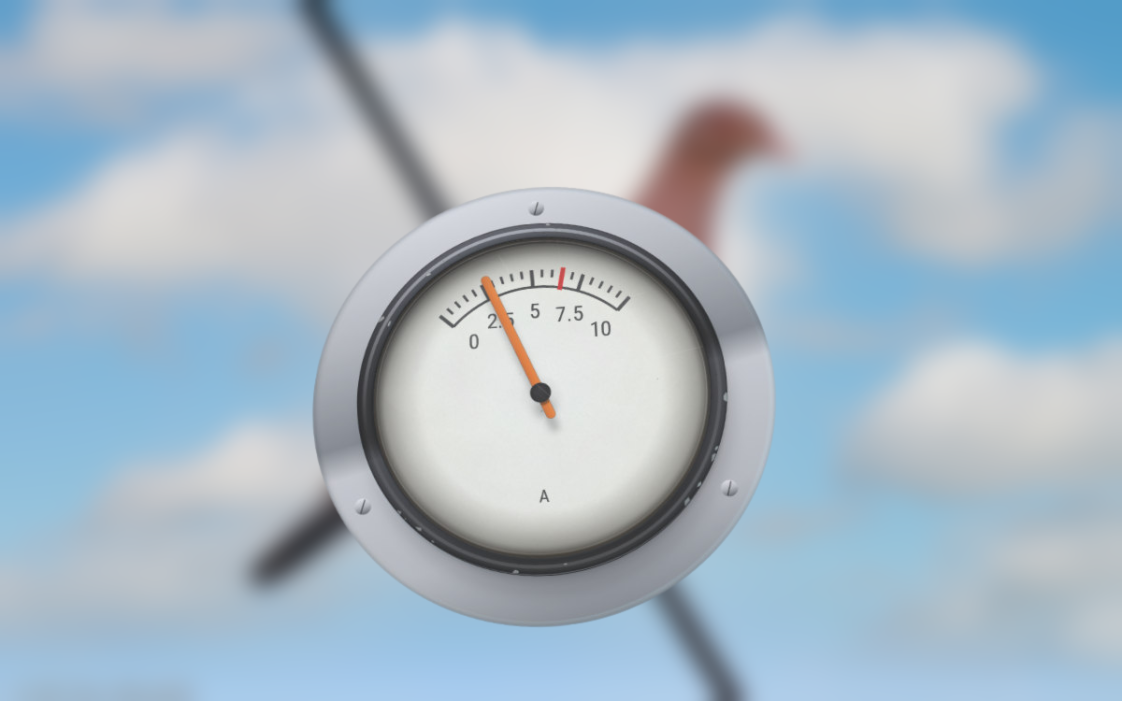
2.75A
